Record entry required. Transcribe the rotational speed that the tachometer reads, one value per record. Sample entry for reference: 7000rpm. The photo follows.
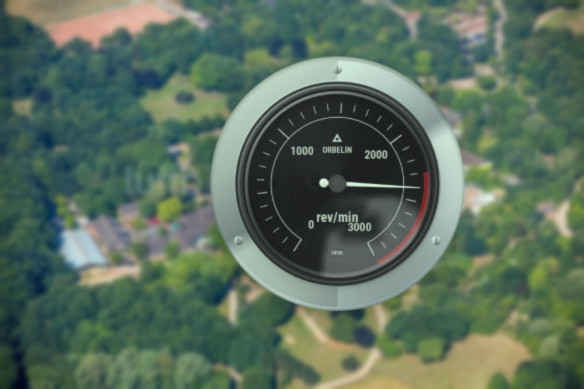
2400rpm
